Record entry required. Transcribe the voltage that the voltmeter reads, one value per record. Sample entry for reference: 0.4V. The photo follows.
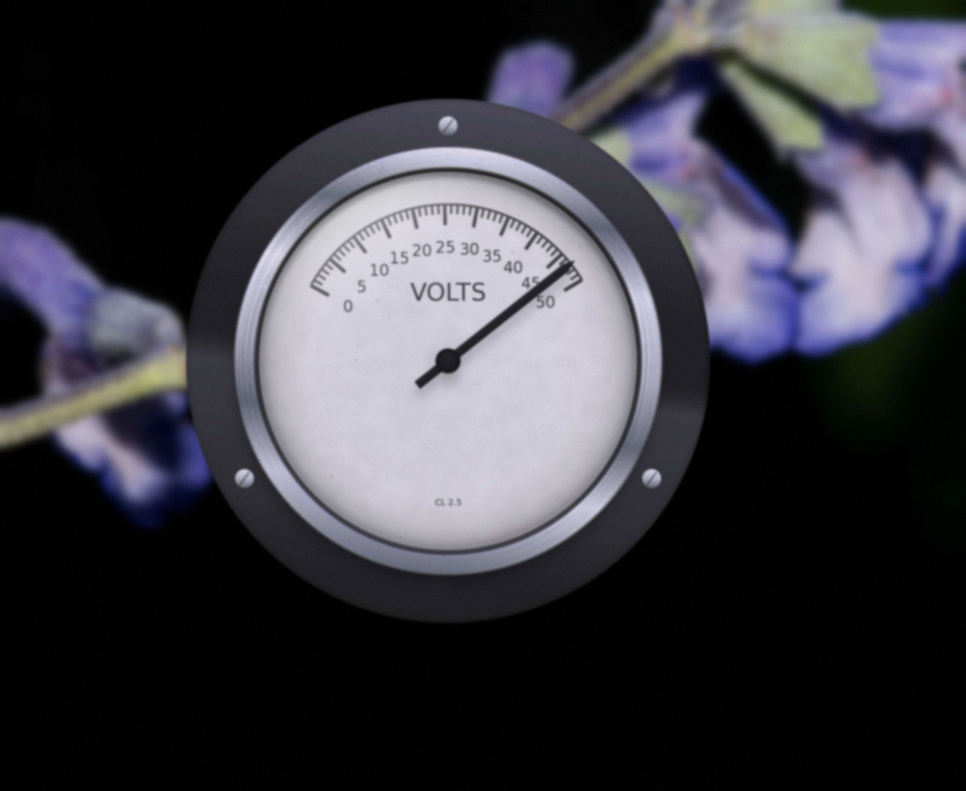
47V
